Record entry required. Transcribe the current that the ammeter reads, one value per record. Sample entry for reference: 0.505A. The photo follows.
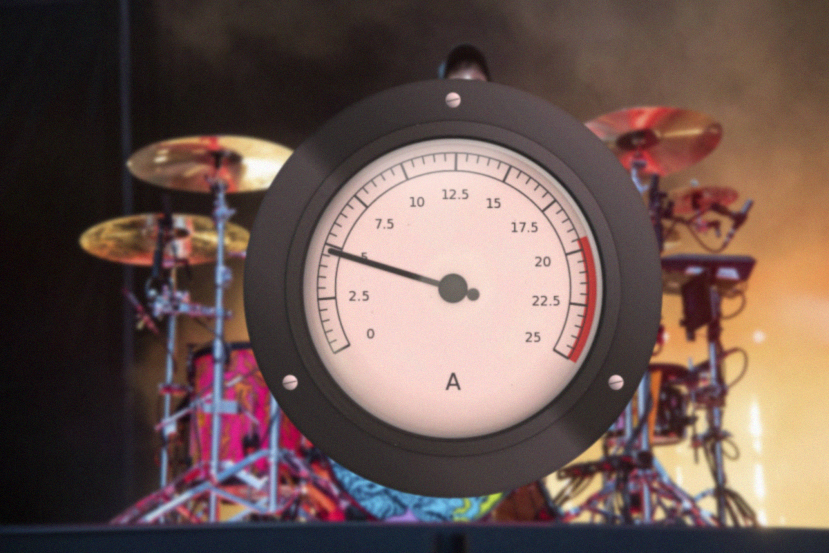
4.75A
